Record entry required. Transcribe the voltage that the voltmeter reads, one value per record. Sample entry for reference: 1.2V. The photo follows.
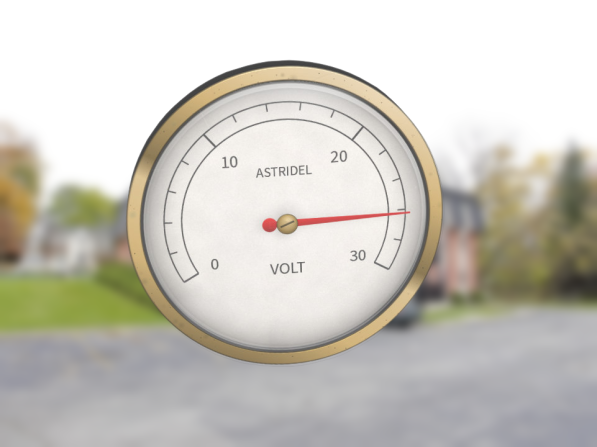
26V
